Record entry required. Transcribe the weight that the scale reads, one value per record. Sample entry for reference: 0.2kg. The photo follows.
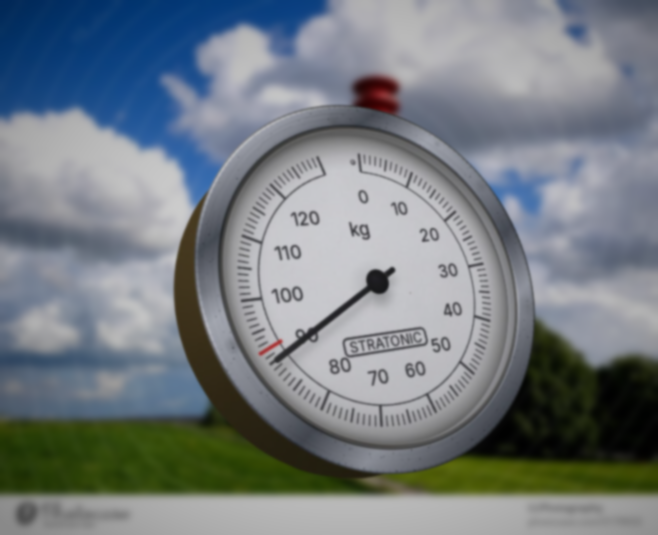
90kg
